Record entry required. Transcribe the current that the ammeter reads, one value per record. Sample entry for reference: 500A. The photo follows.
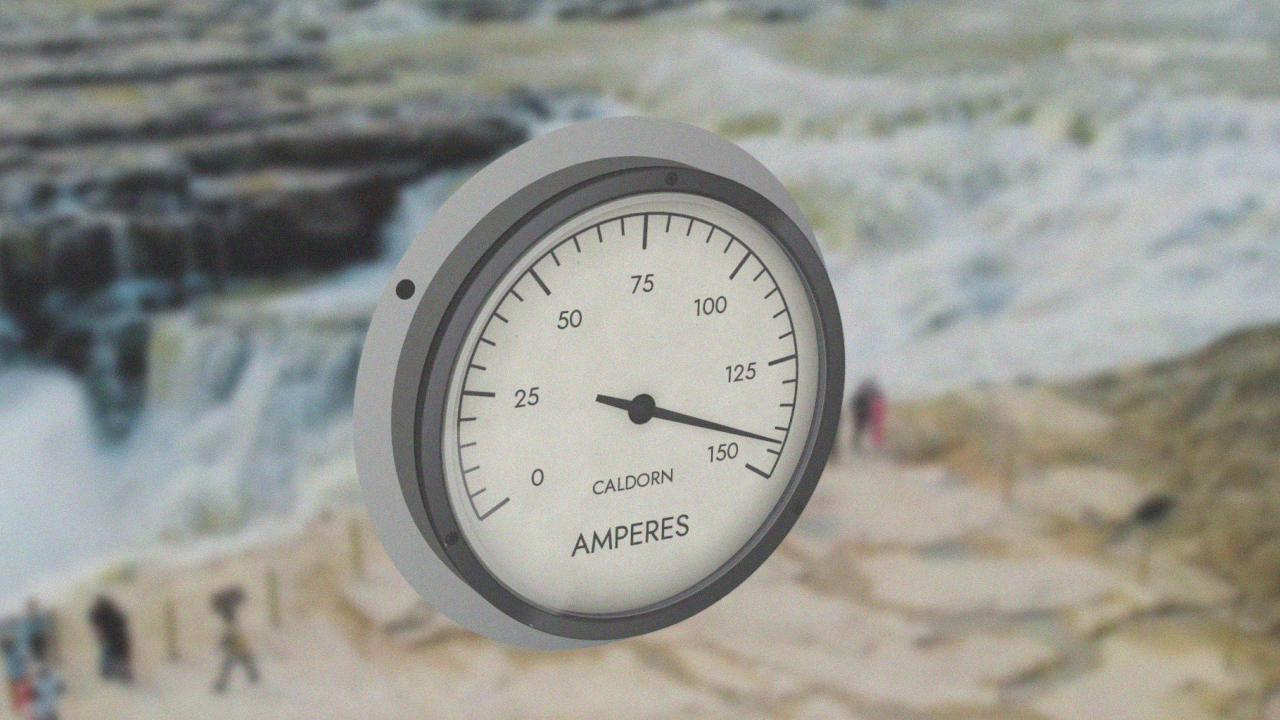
142.5A
